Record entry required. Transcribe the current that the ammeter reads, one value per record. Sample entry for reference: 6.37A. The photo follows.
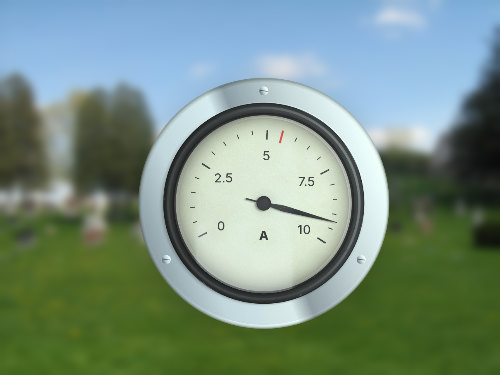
9.25A
